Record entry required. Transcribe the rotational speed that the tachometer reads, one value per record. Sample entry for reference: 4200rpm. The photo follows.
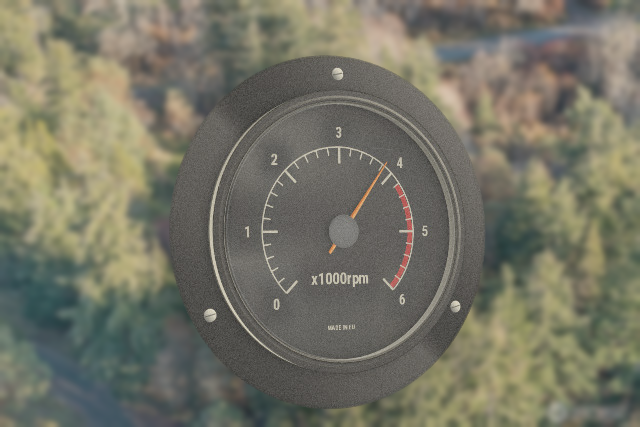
3800rpm
